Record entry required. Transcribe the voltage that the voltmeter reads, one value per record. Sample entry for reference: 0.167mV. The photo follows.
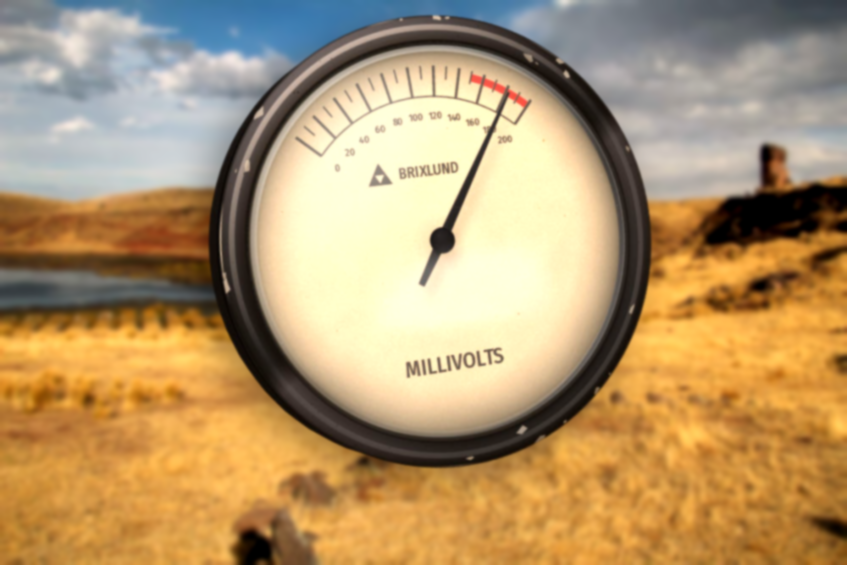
180mV
